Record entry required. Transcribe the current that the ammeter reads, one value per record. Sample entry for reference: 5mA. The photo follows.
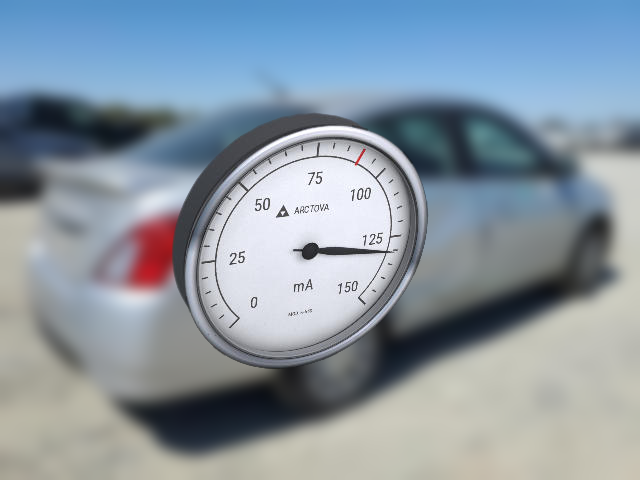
130mA
